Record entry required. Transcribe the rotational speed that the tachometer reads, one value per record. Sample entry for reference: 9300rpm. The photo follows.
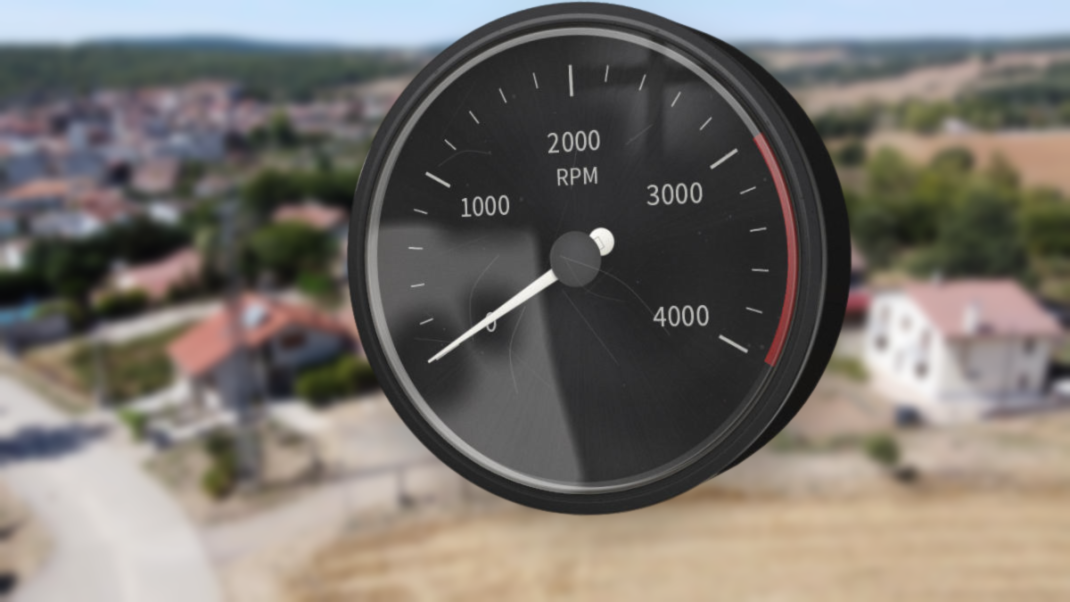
0rpm
